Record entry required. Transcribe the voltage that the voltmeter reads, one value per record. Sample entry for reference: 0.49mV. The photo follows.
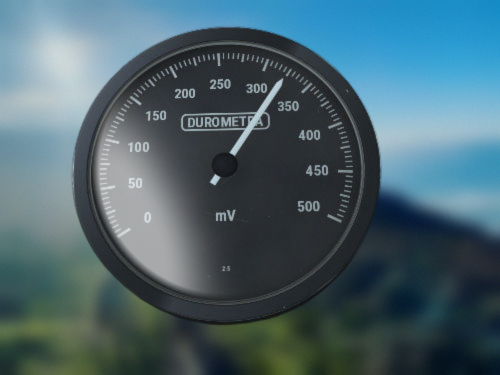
325mV
